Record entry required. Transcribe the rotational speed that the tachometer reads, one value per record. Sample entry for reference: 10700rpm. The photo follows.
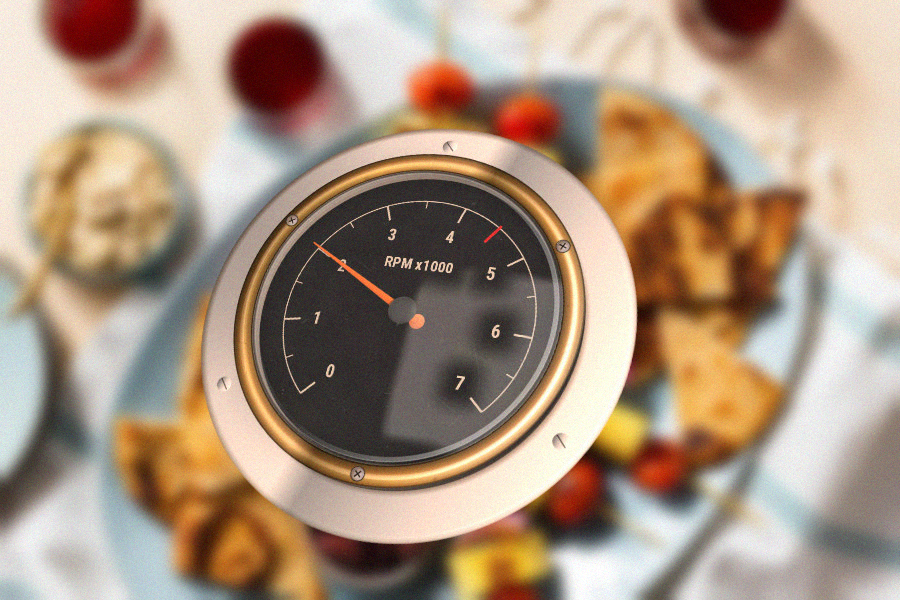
2000rpm
